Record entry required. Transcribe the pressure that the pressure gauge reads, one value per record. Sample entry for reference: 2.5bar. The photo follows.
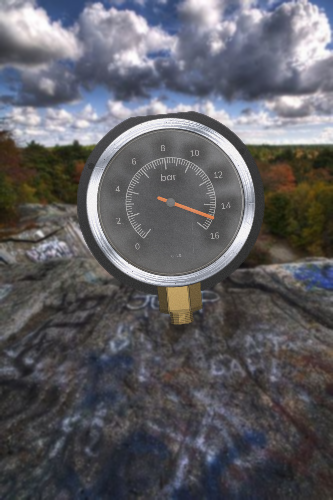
15bar
